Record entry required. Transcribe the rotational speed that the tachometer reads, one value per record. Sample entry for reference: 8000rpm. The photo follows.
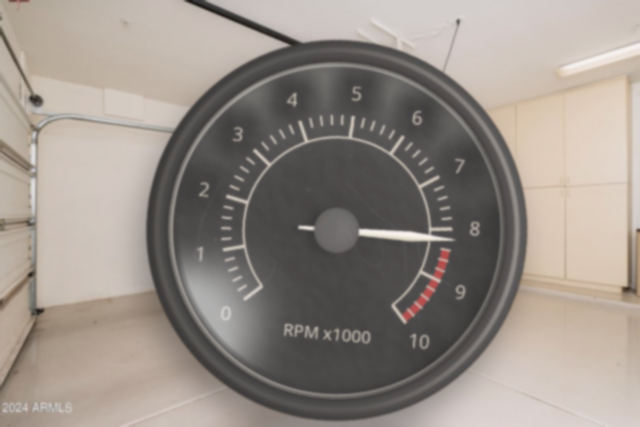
8200rpm
